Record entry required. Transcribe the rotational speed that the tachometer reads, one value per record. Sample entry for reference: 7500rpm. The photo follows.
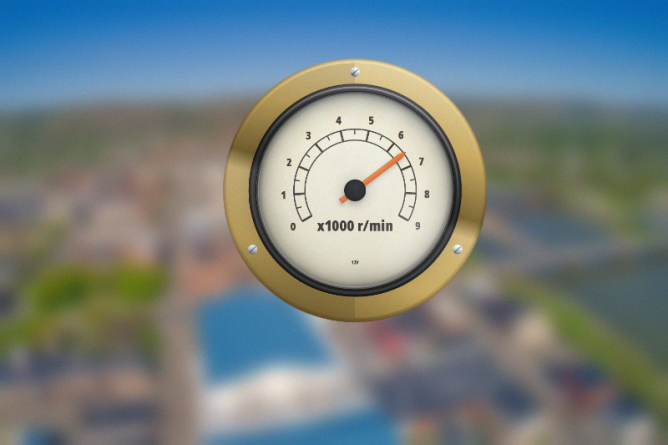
6500rpm
